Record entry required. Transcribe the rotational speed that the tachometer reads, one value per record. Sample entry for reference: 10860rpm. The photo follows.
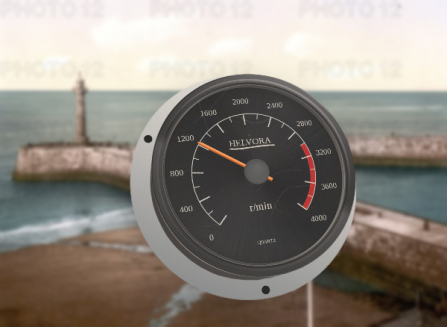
1200rpm
